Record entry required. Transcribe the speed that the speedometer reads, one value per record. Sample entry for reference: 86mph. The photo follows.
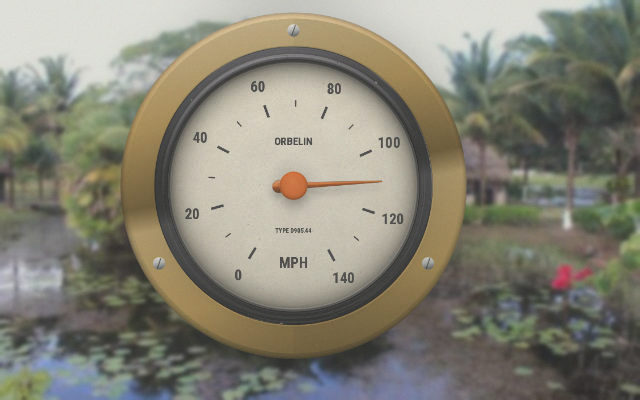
110mph
